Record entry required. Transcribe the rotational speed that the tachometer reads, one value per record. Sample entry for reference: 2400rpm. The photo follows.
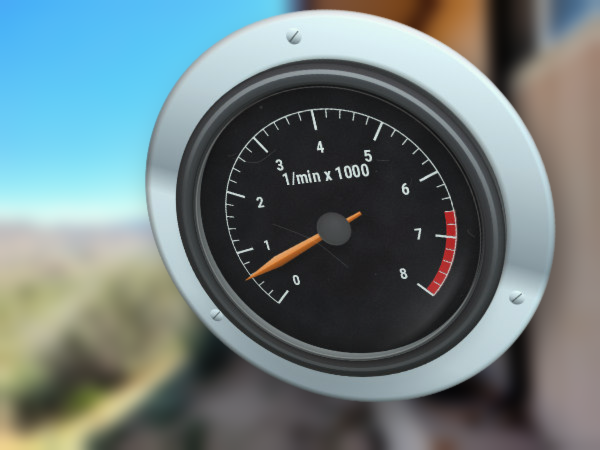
600rpm
